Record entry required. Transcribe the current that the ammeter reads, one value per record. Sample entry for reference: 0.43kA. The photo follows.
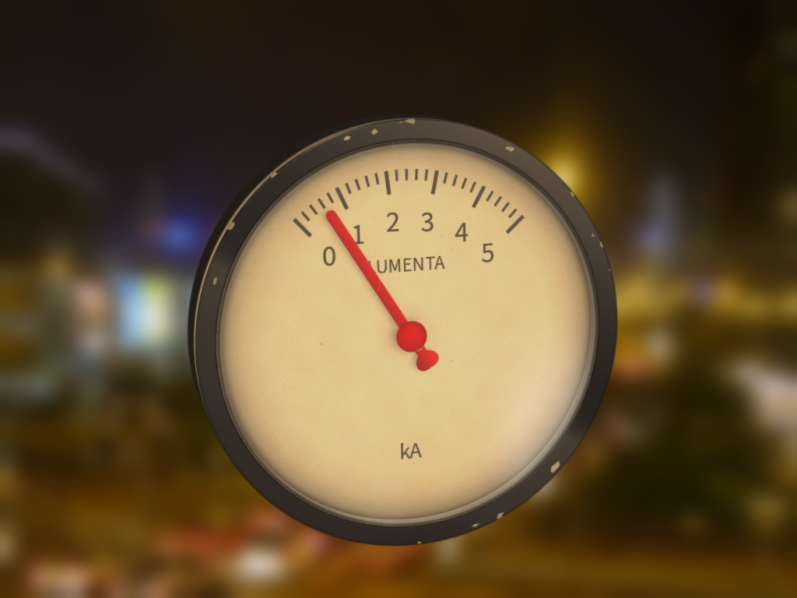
0.6kA
